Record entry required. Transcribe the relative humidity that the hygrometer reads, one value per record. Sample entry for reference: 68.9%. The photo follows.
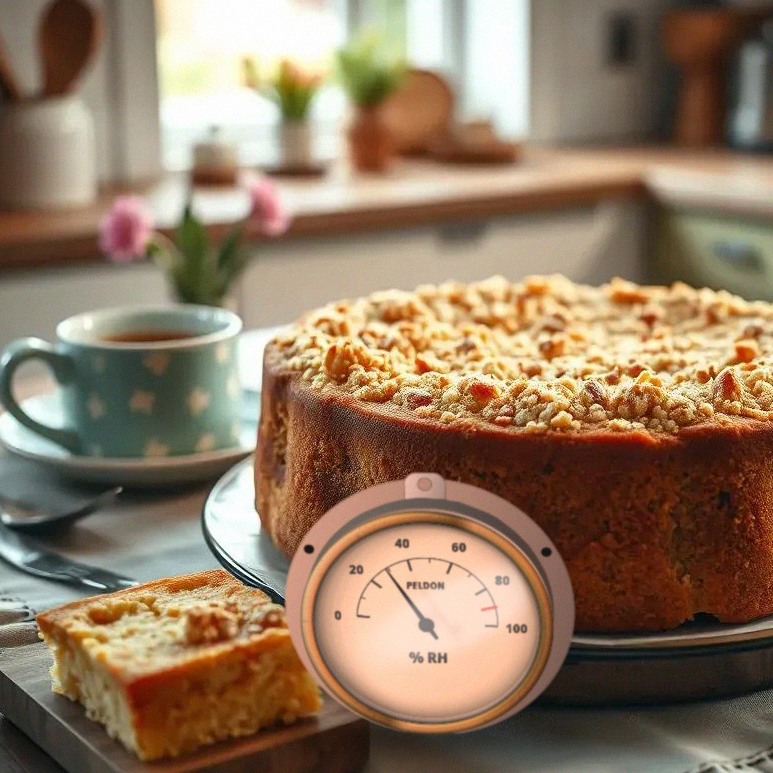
30%
